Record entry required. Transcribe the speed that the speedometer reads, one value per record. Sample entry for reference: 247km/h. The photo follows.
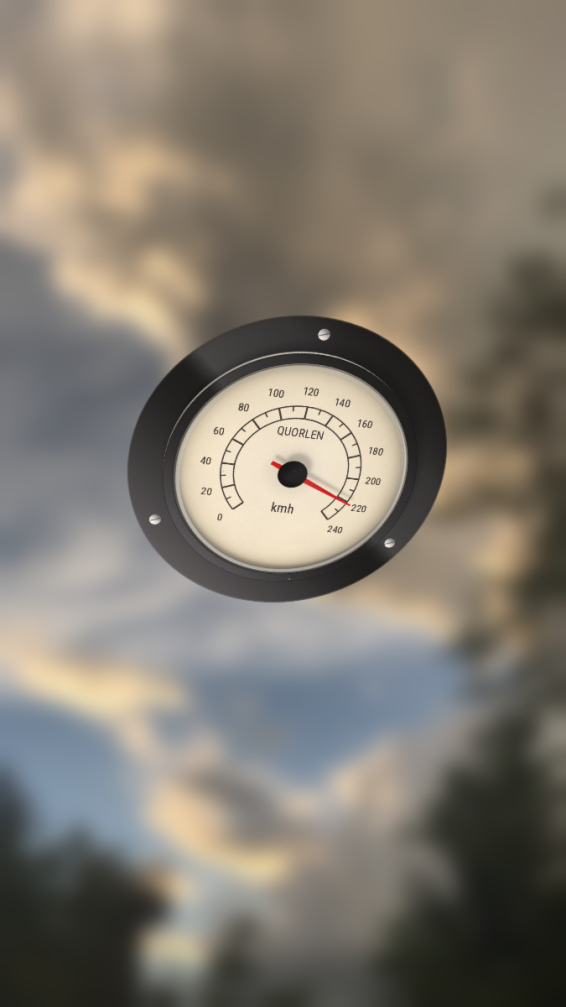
220km/h
